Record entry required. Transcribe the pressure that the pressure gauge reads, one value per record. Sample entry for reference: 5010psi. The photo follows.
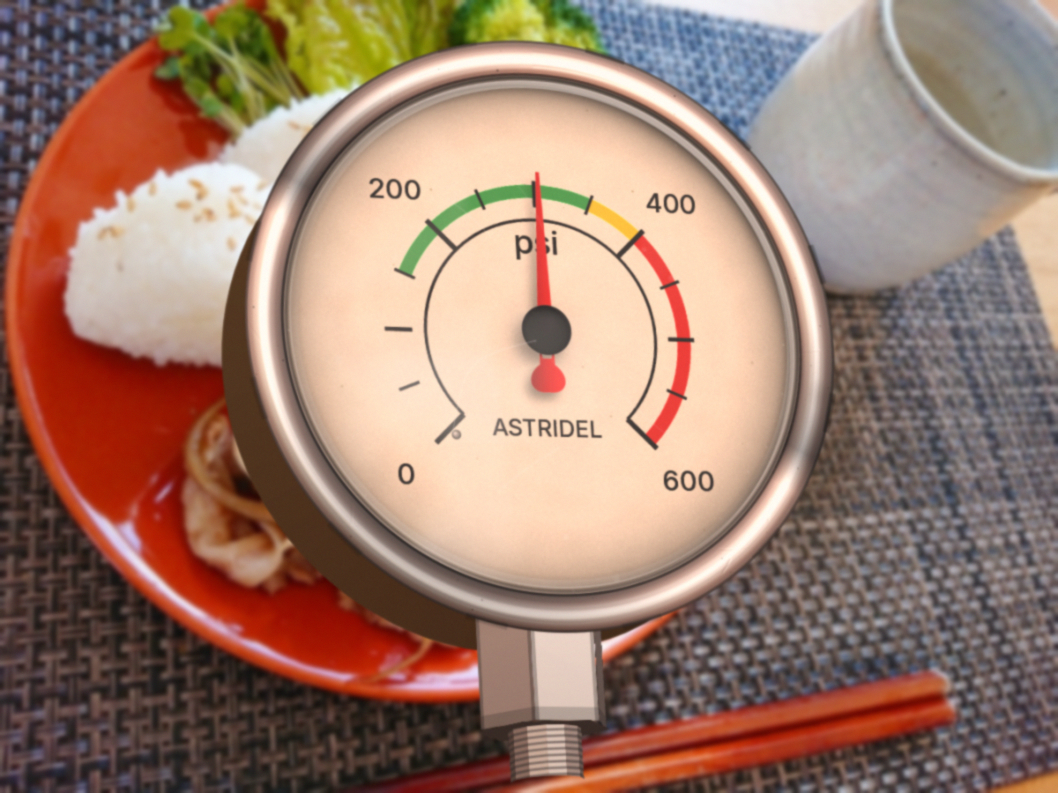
300psi
